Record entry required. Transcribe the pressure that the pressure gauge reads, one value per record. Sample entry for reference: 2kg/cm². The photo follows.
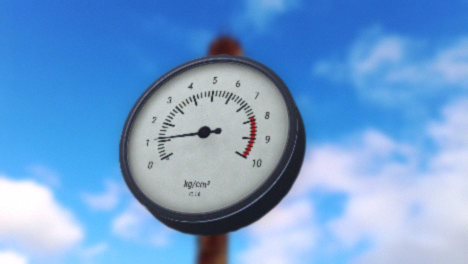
1kg/cm²
